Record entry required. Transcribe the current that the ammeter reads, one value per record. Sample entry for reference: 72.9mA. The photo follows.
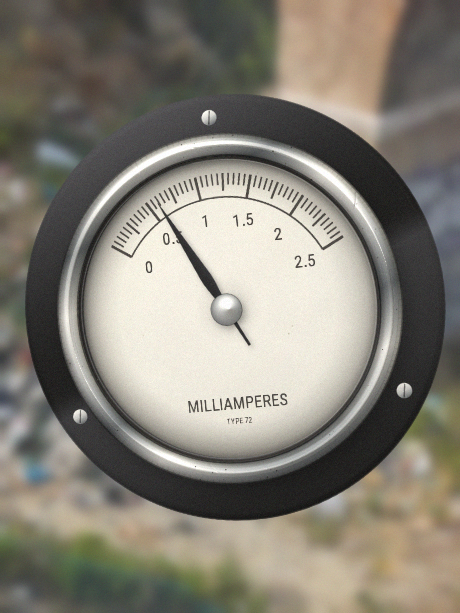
0.6mA
